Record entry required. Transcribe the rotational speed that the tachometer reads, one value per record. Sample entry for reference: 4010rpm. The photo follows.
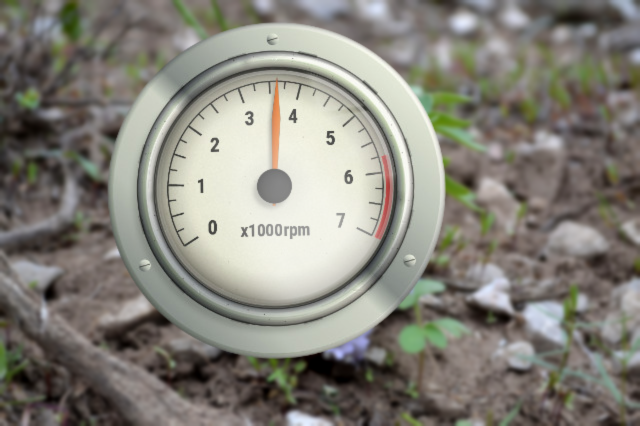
3625rpm
